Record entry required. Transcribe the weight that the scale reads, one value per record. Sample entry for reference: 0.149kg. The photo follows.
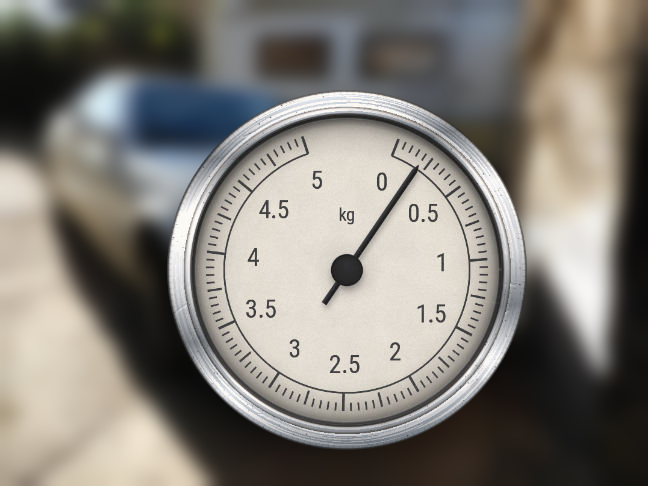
0.2kg
